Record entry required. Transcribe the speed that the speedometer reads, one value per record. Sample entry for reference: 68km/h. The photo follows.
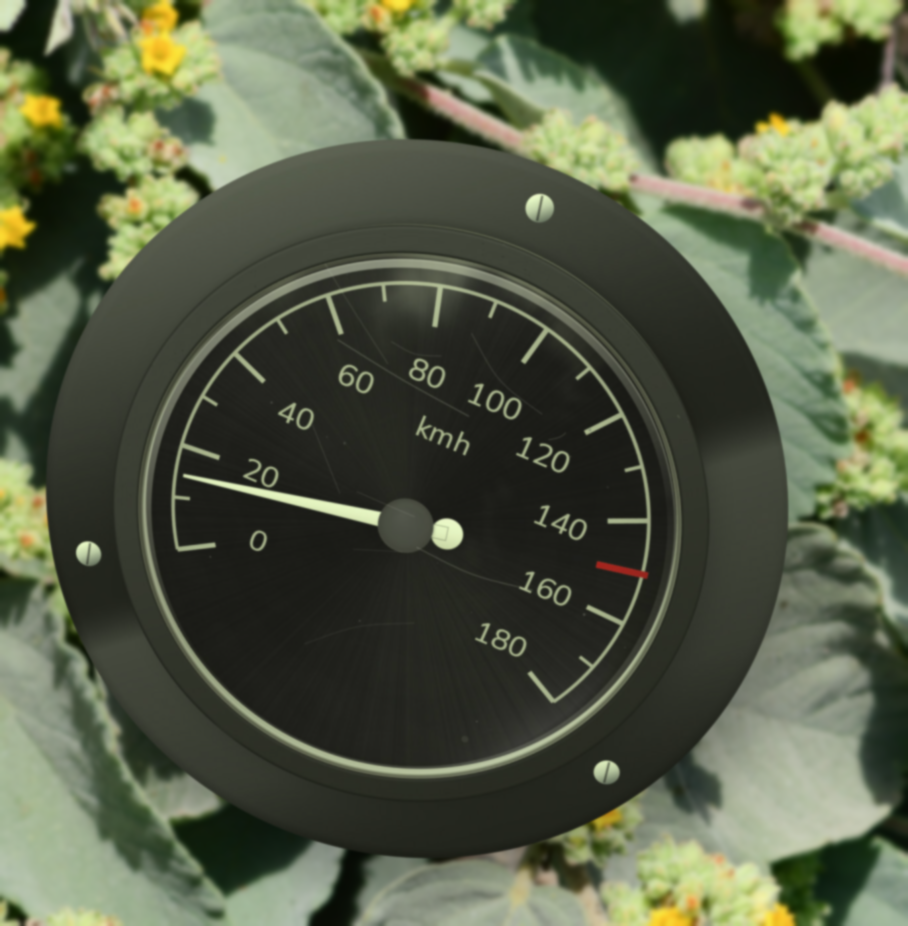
15km/h
